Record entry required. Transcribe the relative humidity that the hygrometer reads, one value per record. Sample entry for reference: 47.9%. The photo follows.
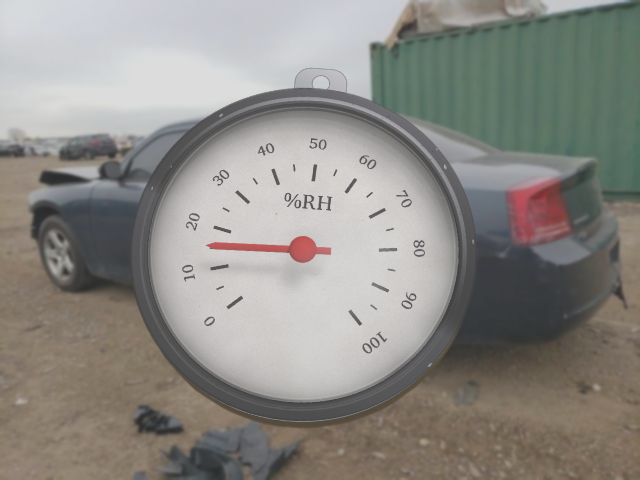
15%
